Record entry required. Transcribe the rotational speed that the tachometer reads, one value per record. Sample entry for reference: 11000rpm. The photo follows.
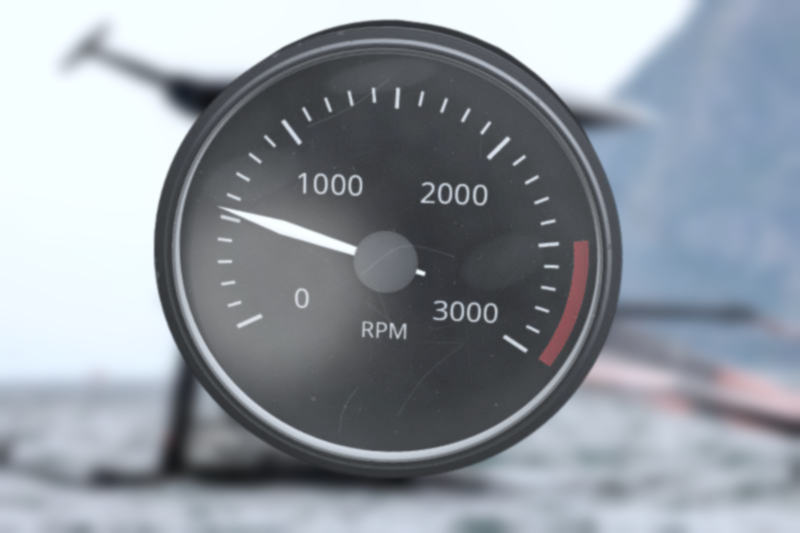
550rpm
